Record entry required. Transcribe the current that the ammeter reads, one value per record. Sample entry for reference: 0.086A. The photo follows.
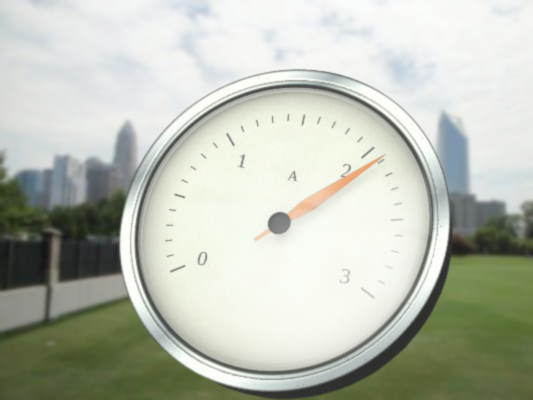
2.1A
